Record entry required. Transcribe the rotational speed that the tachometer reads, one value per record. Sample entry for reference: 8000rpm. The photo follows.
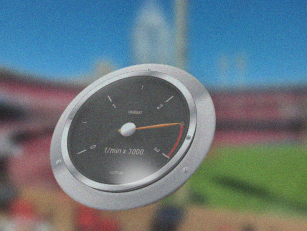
2500rpm
